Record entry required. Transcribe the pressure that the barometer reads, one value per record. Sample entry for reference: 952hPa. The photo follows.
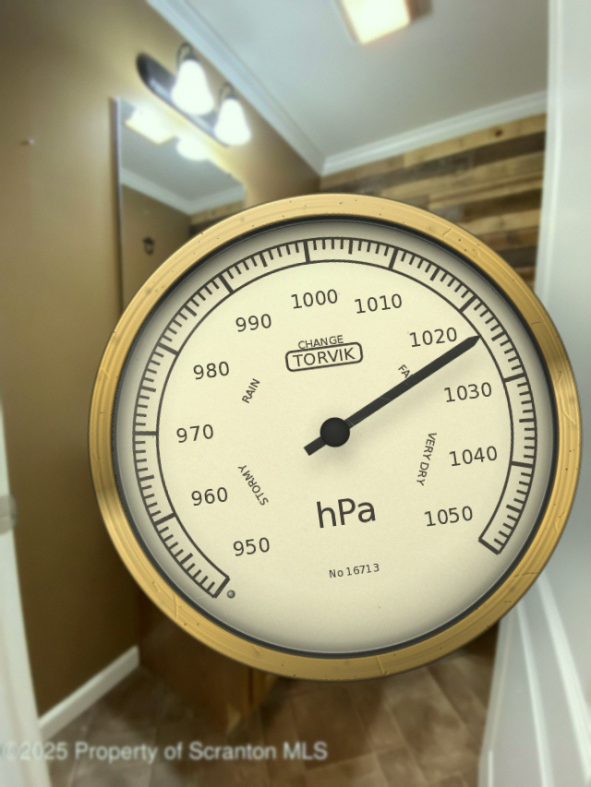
1024hPa
